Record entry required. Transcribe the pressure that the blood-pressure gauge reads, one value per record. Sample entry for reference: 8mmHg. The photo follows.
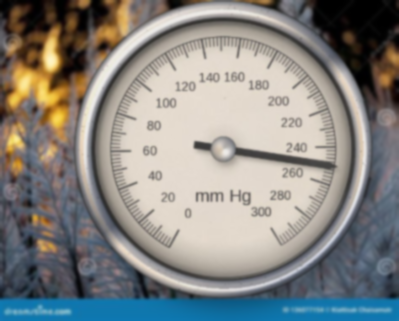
250mmHg
